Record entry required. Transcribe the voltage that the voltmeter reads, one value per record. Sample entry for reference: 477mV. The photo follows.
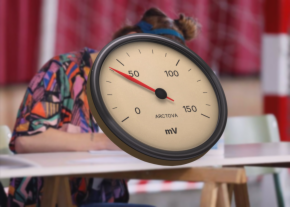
40mV
